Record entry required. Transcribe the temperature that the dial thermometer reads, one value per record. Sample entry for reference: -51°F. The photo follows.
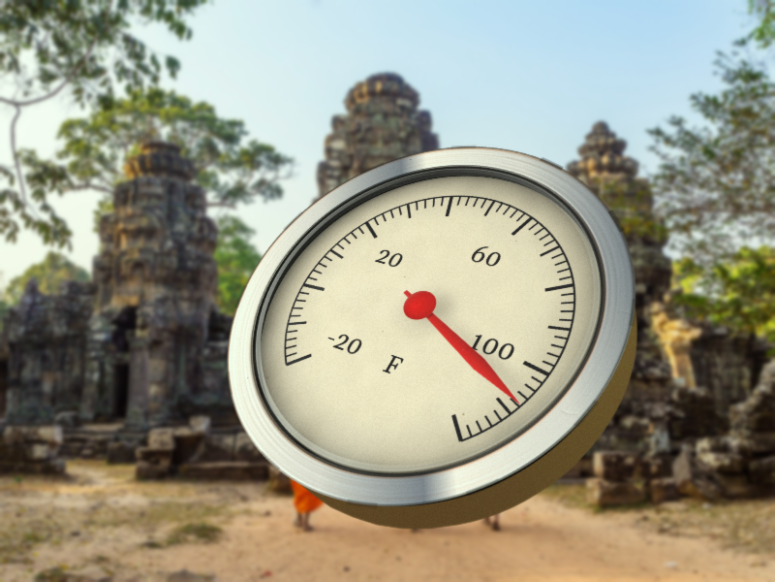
108°F
